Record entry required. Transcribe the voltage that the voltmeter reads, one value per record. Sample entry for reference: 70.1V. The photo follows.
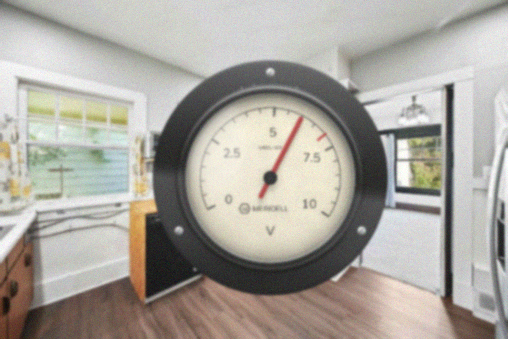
6V
